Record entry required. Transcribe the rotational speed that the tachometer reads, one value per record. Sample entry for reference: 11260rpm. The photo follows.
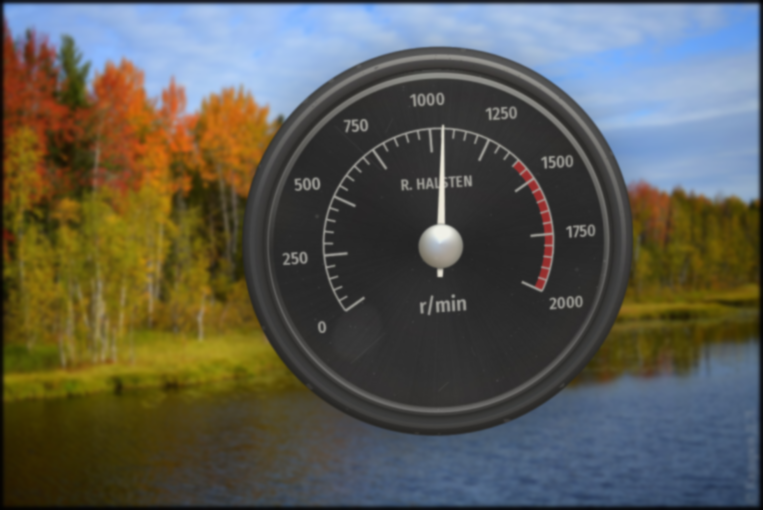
1050rpm
